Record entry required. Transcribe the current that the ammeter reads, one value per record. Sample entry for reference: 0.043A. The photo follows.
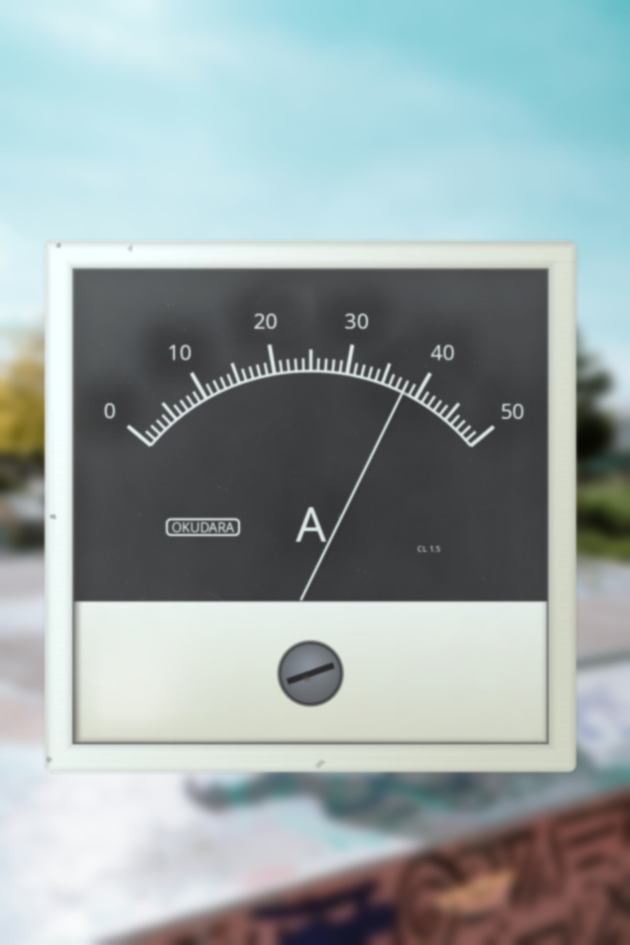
38A
